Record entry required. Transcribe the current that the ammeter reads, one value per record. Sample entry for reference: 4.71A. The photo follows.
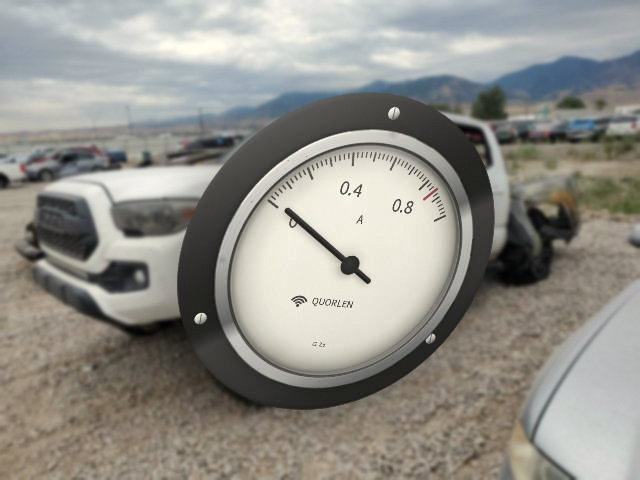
0.02A
